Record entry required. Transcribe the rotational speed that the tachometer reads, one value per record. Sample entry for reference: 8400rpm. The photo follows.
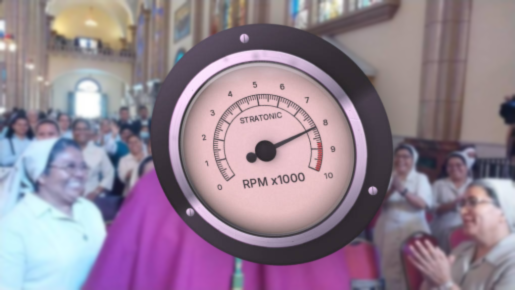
8000rpm
